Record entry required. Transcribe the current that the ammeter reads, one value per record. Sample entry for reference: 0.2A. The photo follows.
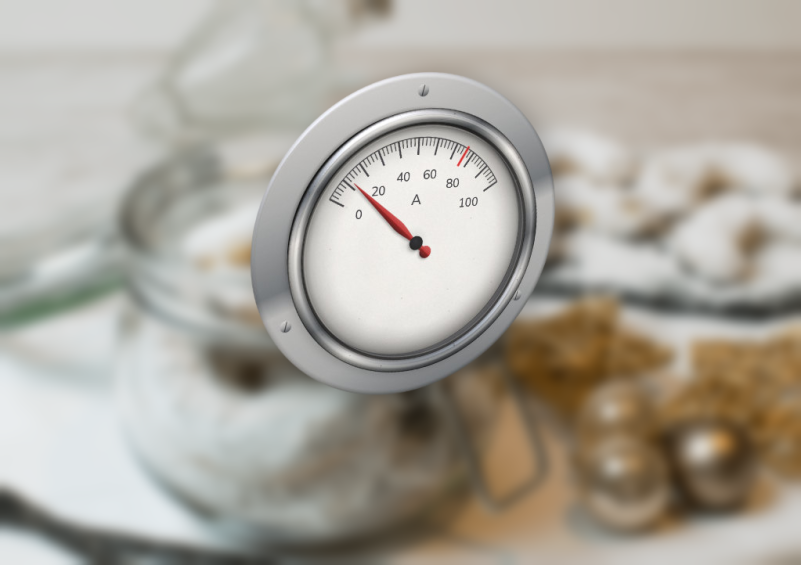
12A
